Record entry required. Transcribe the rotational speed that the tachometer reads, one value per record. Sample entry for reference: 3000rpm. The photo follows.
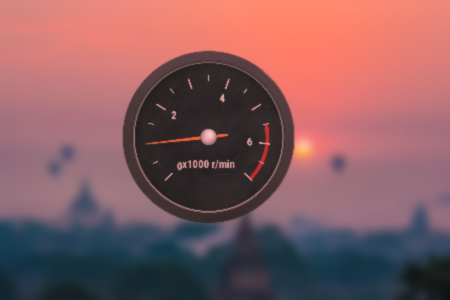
1000rpm
